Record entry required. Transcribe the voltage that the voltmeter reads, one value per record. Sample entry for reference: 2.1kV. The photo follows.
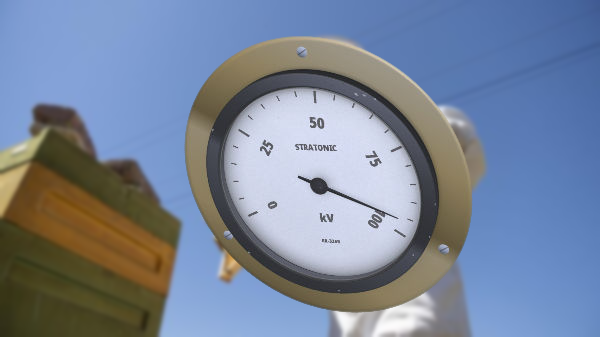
95kV
